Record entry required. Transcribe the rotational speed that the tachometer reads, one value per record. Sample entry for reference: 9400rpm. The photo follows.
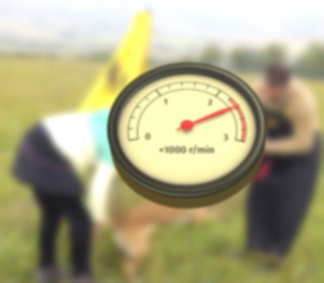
2400rpm
